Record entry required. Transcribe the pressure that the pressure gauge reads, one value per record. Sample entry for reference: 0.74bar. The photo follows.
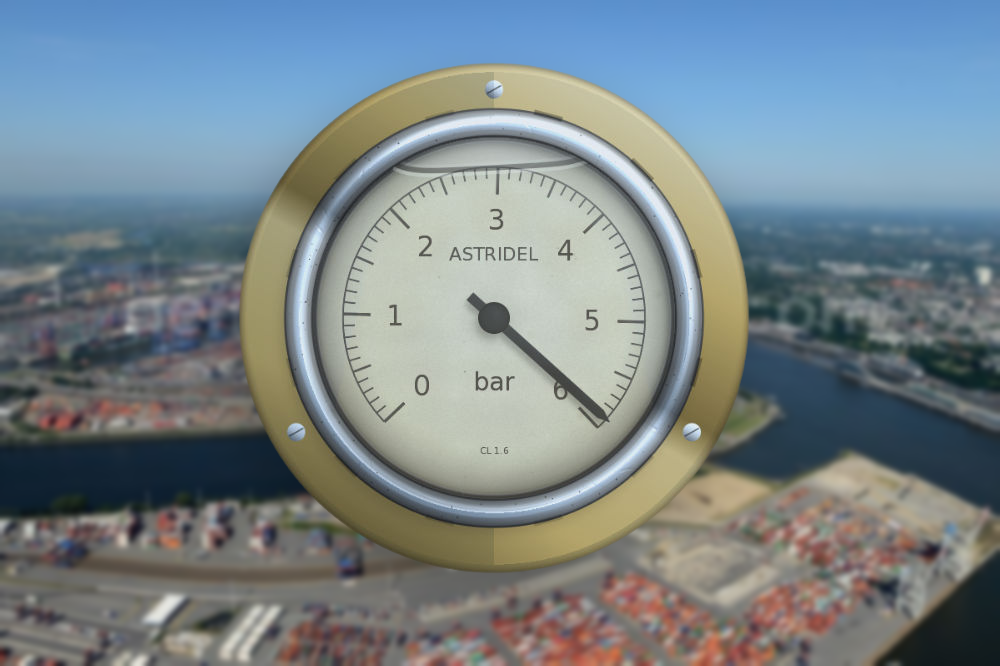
5.9bar
